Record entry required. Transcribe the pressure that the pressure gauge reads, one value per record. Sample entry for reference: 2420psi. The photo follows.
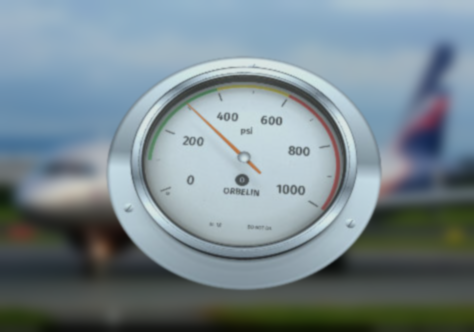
300psi
